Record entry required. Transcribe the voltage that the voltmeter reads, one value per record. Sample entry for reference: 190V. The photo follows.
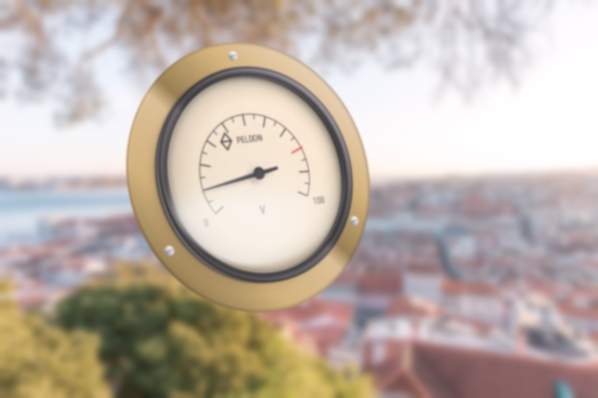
10V
